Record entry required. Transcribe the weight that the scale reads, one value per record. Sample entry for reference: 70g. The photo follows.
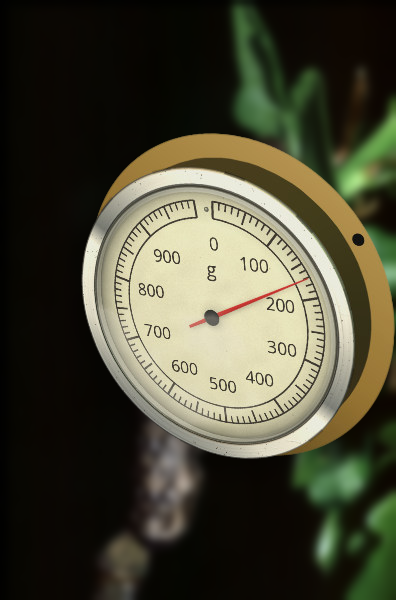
170g
